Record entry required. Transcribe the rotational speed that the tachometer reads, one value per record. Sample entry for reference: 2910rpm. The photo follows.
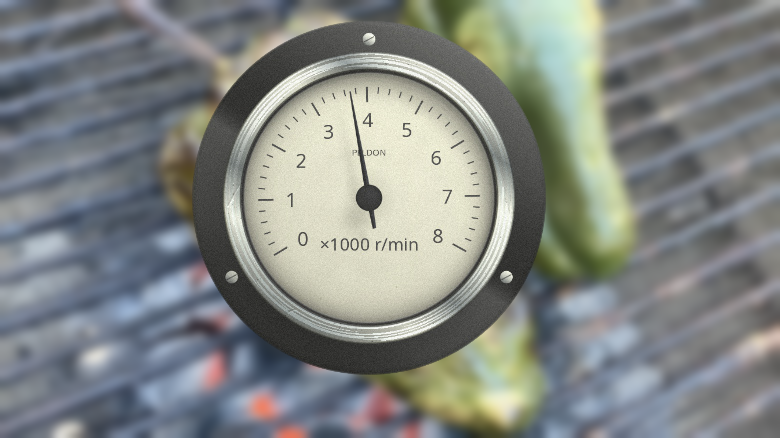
3700rpm
